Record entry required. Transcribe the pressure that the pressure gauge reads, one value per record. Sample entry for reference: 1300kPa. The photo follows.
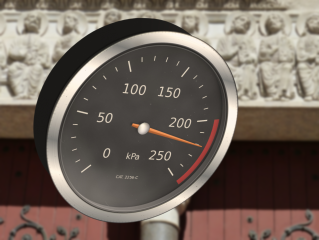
220kPa
